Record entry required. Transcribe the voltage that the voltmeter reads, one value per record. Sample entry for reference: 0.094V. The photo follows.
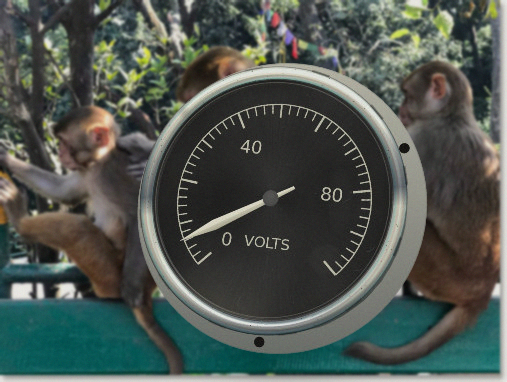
6V
